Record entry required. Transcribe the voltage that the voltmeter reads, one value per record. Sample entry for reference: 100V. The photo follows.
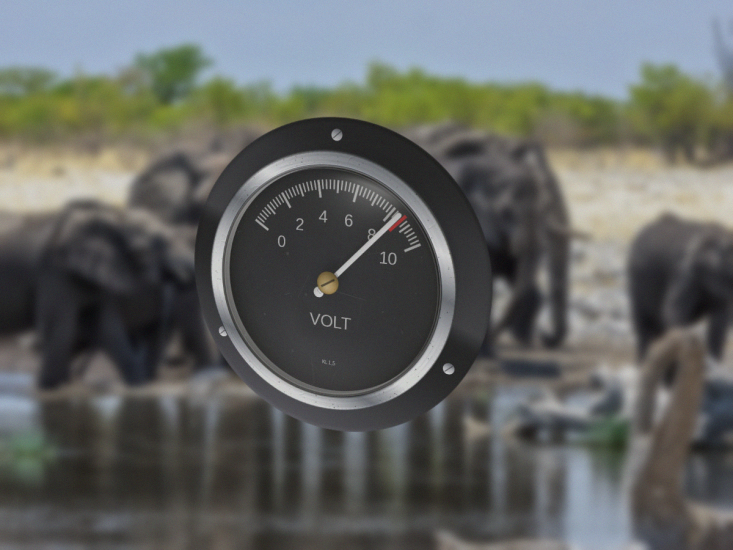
8.4V
